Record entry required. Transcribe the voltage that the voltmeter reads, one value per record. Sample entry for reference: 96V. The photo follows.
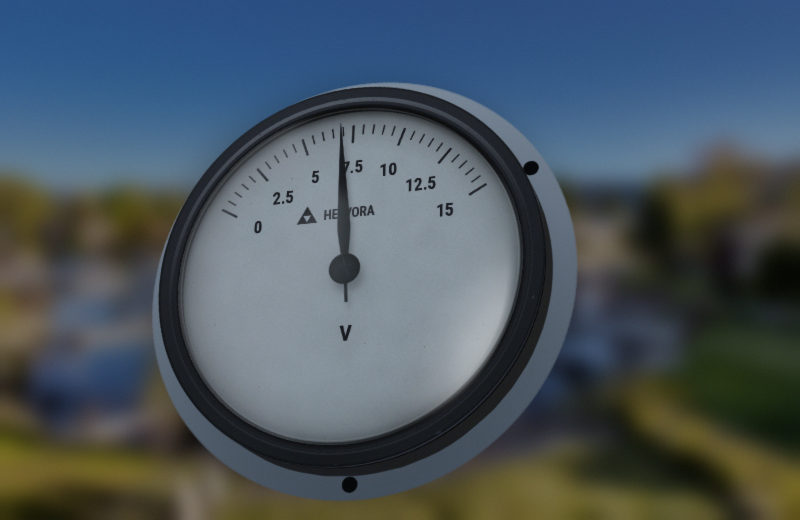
7V
